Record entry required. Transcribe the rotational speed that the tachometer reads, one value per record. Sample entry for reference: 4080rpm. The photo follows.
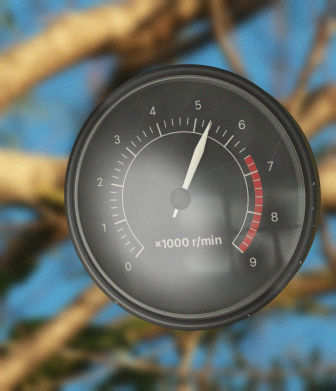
5400rpm
